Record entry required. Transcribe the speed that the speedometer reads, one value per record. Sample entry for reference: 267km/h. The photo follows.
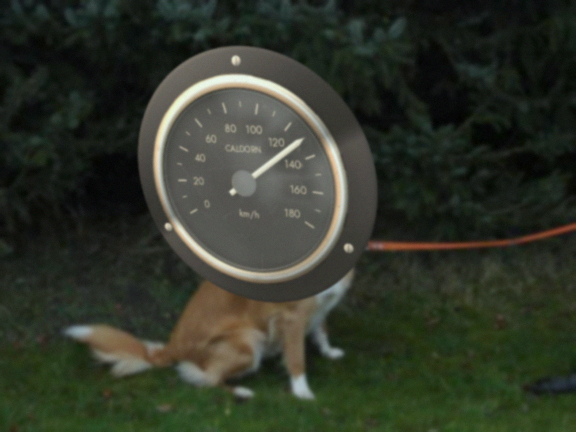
130km/h
